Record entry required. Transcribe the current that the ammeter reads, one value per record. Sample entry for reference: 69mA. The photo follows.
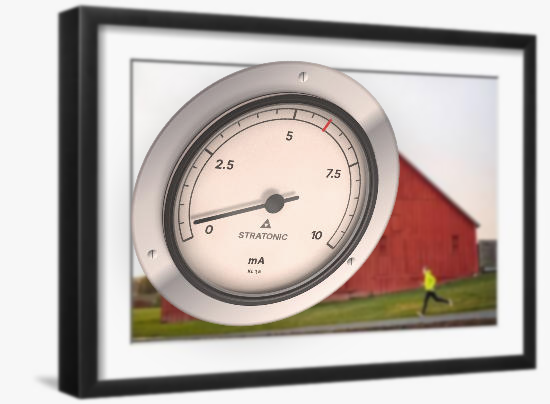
0.5mA
